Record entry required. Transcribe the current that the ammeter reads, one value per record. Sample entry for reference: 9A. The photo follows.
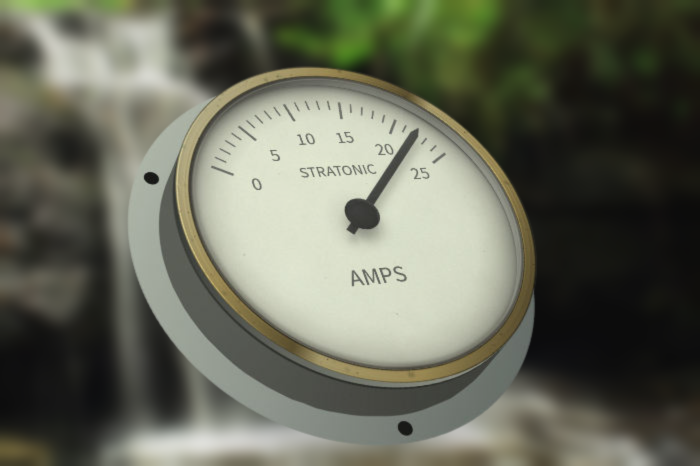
22A
